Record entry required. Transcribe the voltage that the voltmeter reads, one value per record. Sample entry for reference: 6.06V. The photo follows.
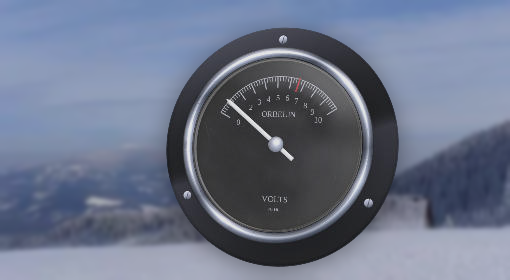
1V
